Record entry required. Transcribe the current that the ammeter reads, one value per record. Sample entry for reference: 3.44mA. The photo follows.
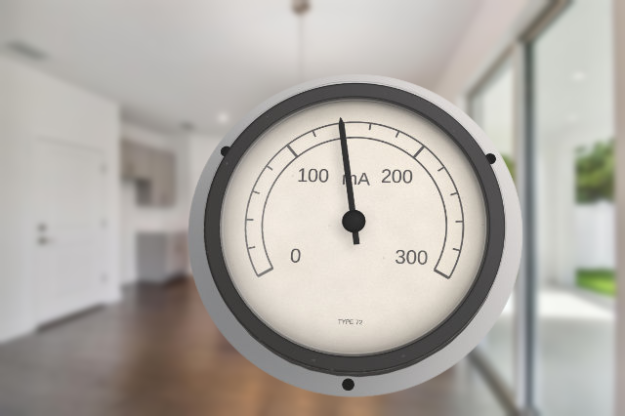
140mA
